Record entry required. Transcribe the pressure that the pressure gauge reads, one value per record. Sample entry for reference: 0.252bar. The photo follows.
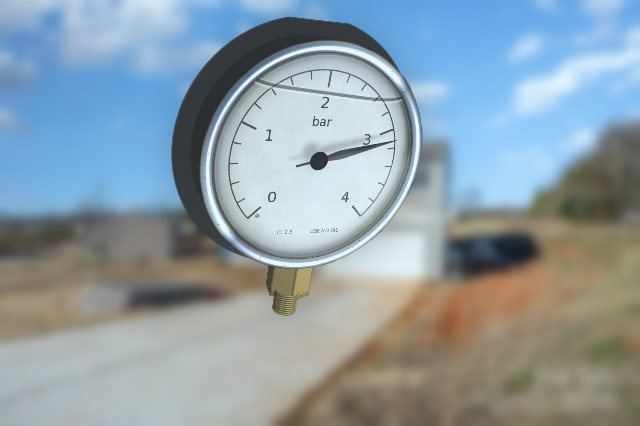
3.1bar
